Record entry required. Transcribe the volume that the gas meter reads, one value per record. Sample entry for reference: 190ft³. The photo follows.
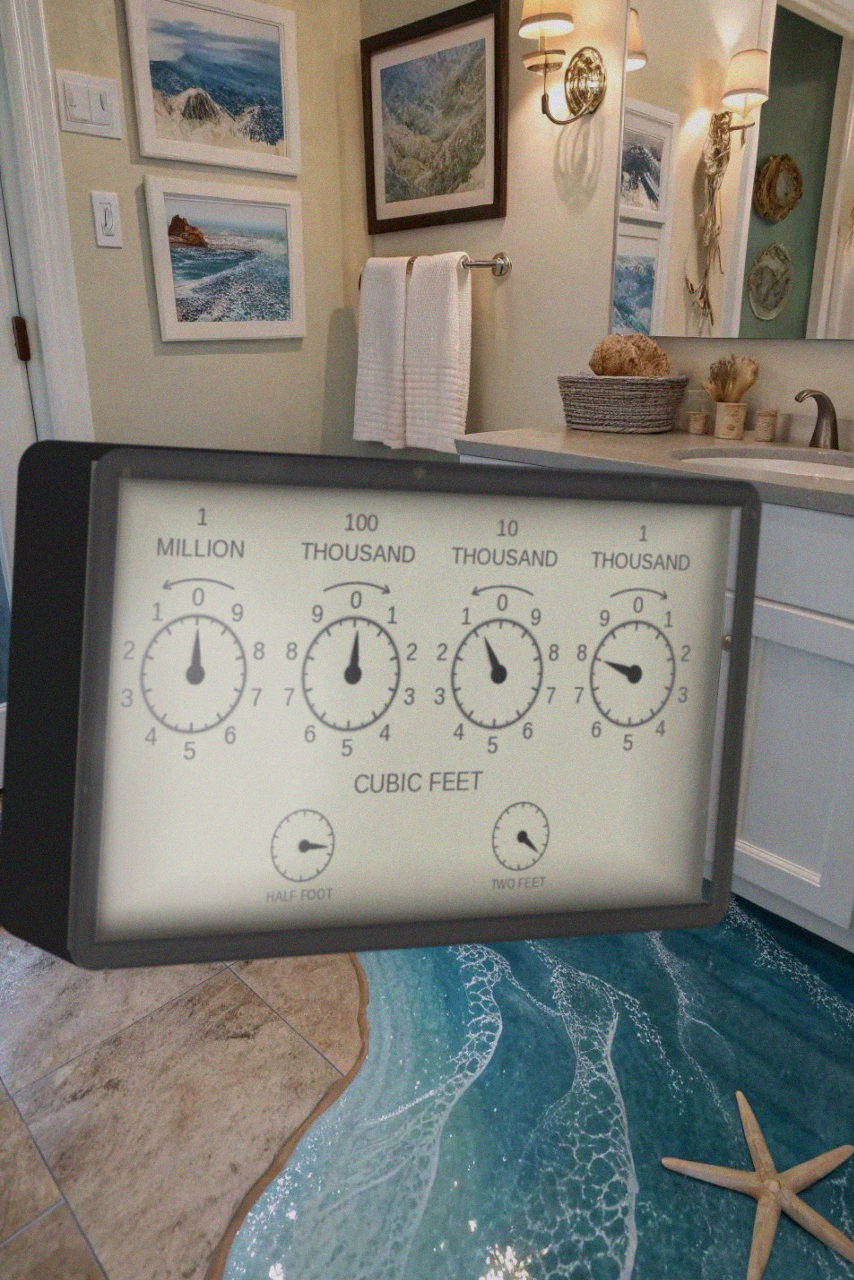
800ft³
